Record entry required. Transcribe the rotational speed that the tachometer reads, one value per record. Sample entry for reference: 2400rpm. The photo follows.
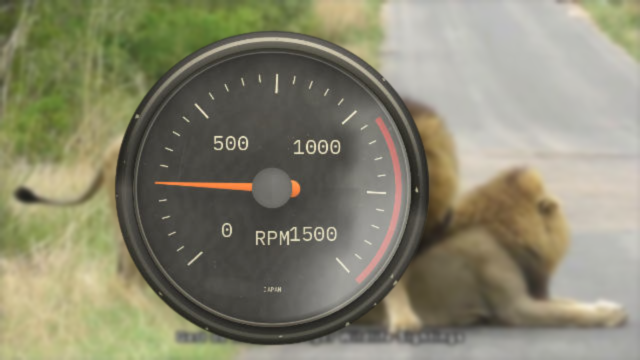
250rpm
